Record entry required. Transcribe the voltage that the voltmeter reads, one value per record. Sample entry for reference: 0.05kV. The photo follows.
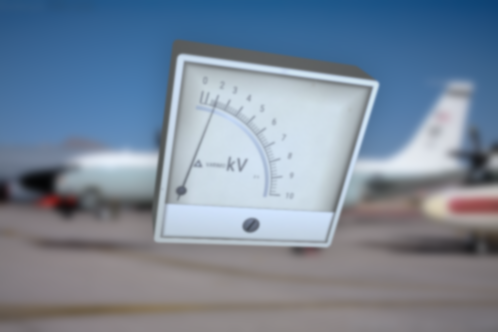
2kV
